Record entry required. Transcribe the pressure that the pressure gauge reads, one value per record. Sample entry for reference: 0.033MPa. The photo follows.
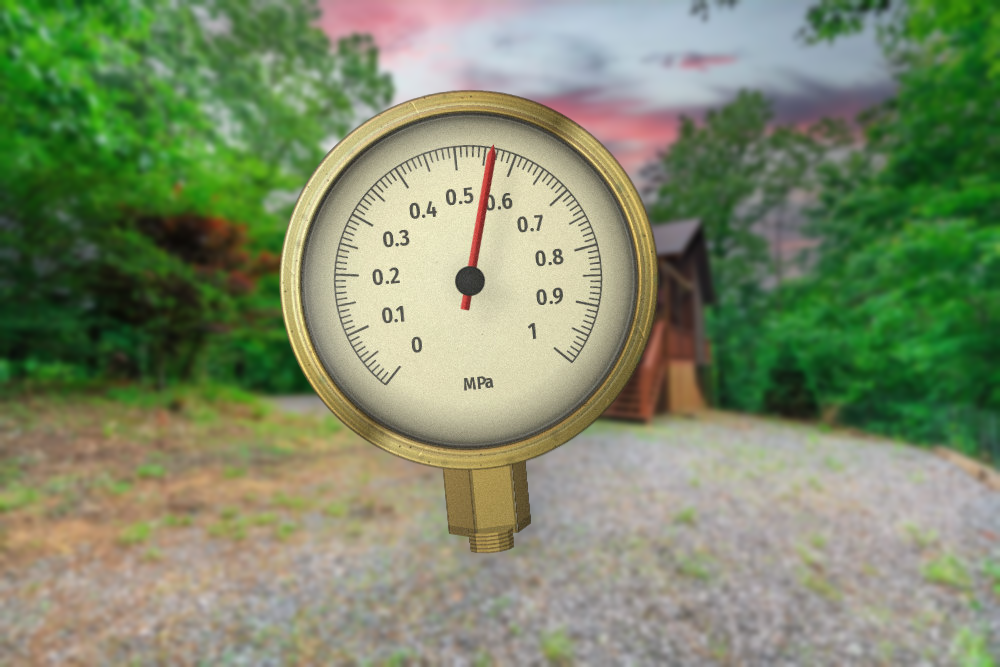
0.56MPa
